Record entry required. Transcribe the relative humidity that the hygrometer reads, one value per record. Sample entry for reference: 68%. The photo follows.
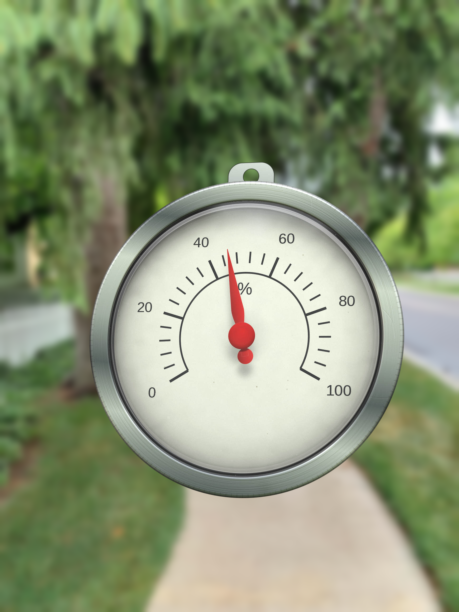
46%
